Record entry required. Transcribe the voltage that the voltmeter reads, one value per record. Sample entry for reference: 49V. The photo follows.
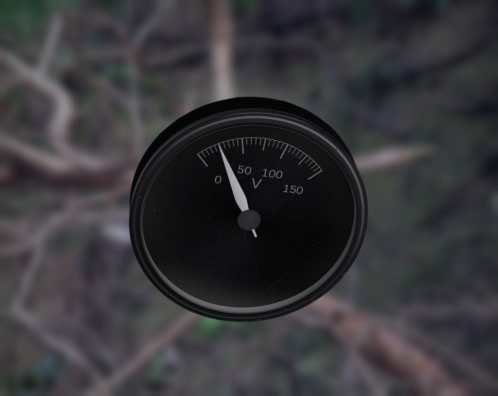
25V
